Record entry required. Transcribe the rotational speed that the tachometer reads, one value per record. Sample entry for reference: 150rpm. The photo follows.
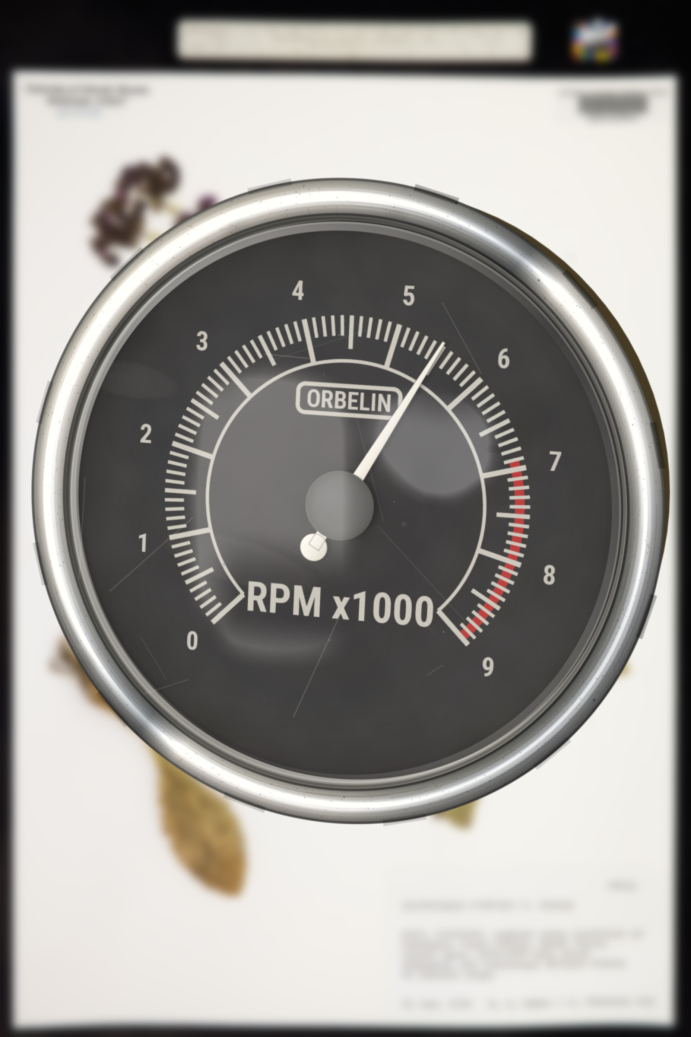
5500rpm
